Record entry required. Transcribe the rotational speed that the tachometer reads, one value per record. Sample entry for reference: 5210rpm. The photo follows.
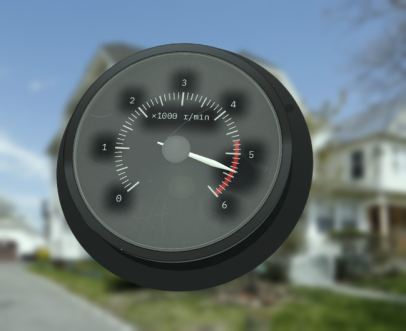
5400rpm
